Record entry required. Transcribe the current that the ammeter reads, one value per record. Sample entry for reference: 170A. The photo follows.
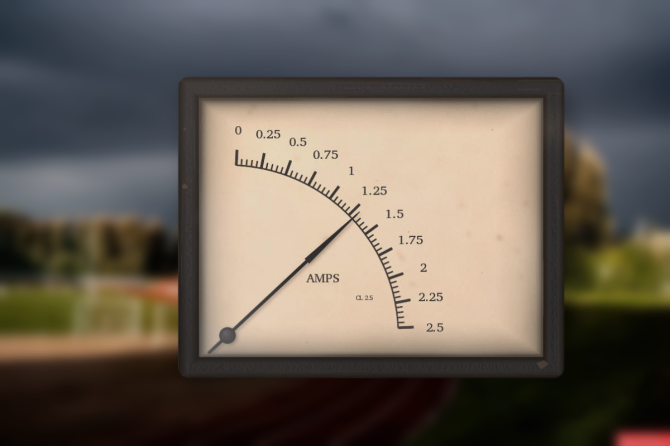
1.3A
